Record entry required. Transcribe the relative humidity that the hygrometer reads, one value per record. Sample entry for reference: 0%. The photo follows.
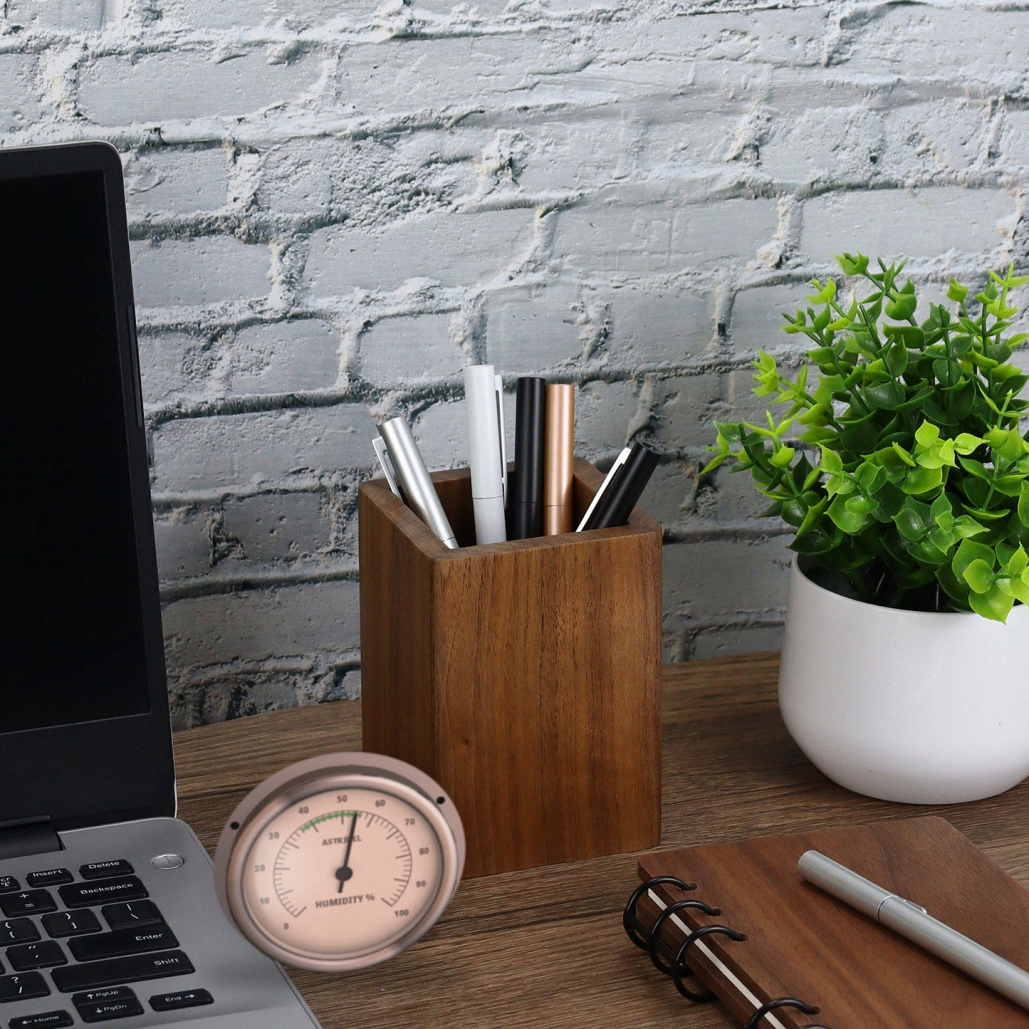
54%
